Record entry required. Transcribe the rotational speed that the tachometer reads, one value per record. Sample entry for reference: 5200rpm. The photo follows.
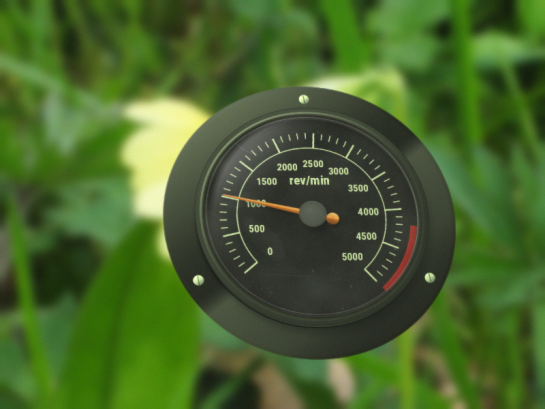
1000rpm
